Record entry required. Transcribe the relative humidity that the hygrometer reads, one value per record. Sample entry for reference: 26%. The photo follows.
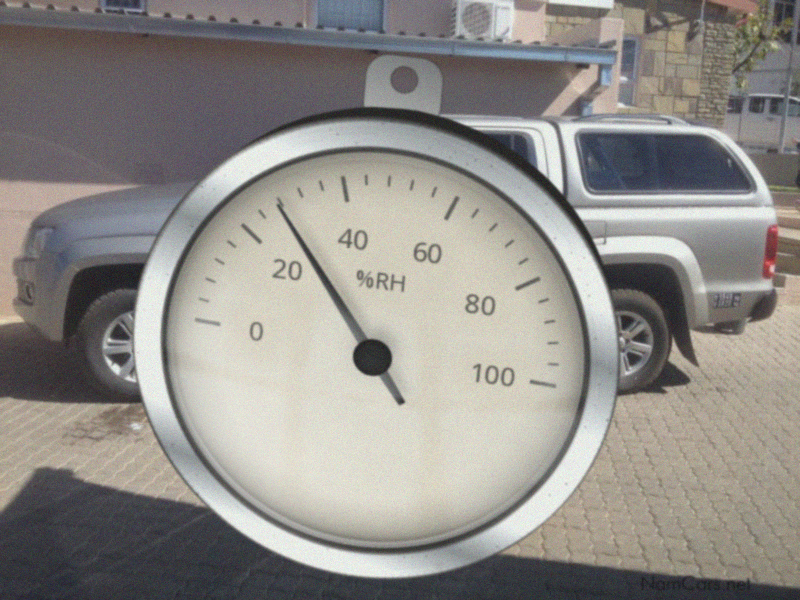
28%
